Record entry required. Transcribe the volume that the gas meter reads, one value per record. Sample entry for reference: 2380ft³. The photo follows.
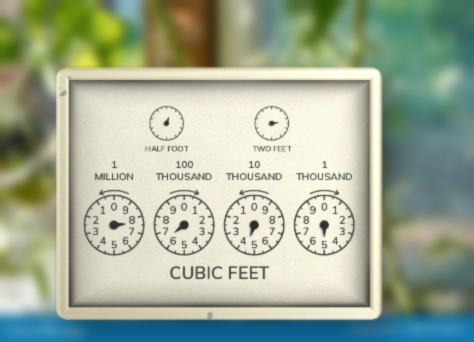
764500ft³
